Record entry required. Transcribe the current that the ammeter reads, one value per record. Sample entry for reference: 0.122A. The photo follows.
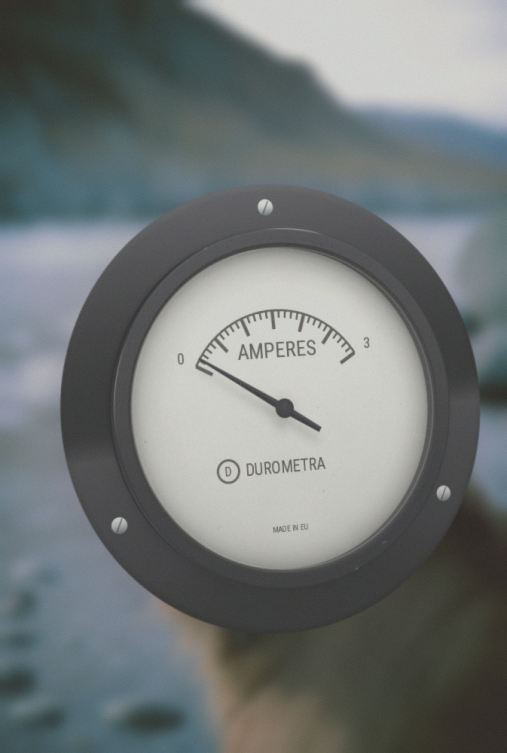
0.1A
